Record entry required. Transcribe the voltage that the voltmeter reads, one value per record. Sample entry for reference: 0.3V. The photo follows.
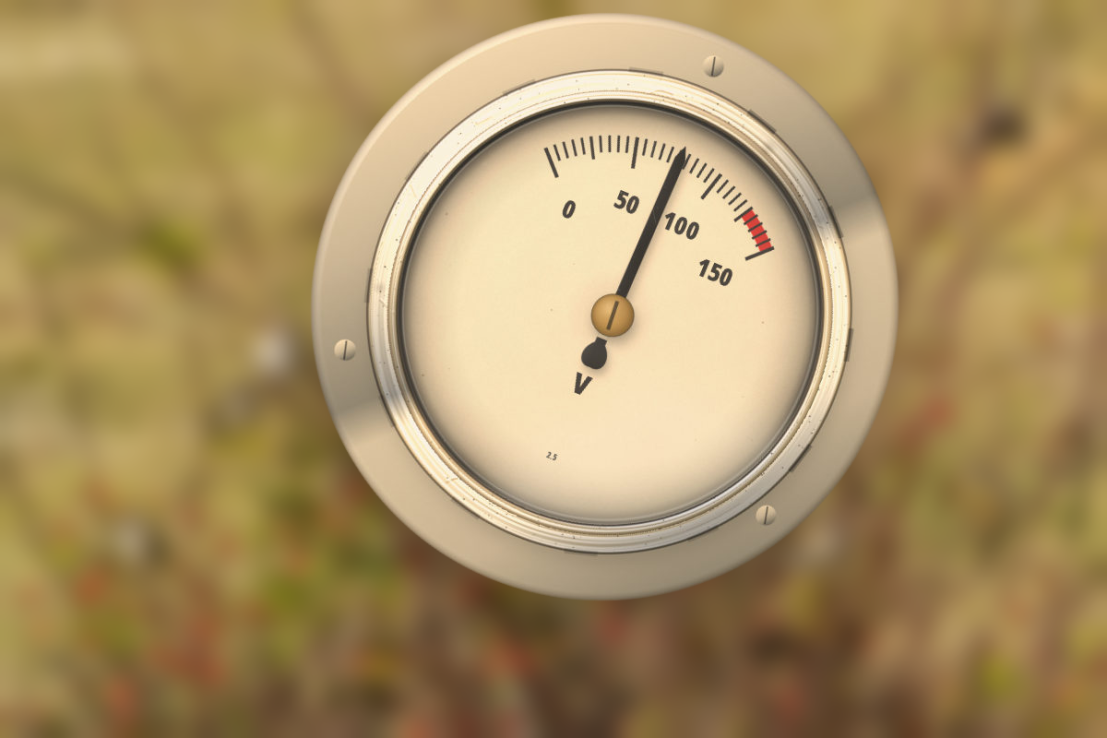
75V
